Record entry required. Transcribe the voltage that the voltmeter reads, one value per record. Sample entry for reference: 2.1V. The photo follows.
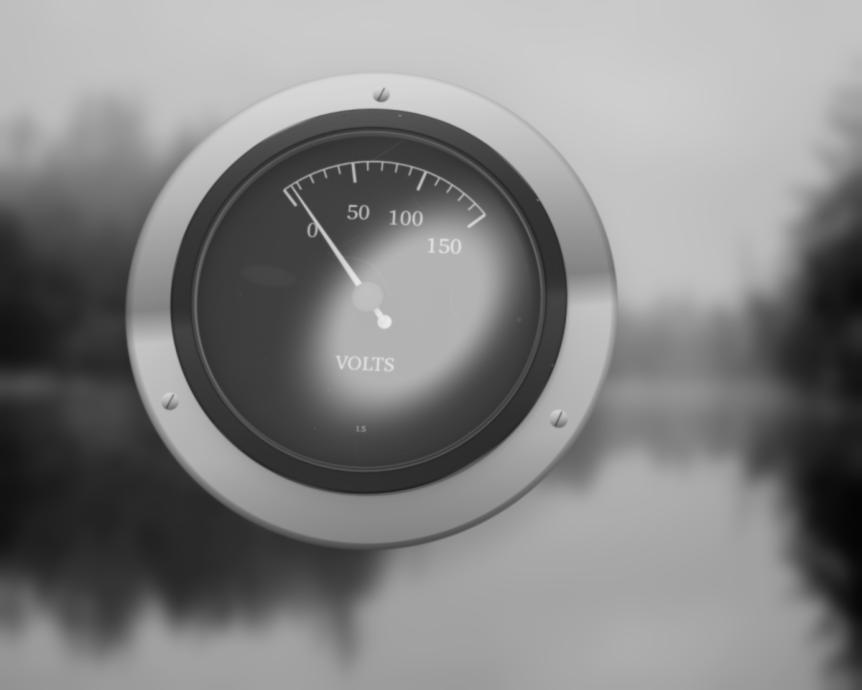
5V
